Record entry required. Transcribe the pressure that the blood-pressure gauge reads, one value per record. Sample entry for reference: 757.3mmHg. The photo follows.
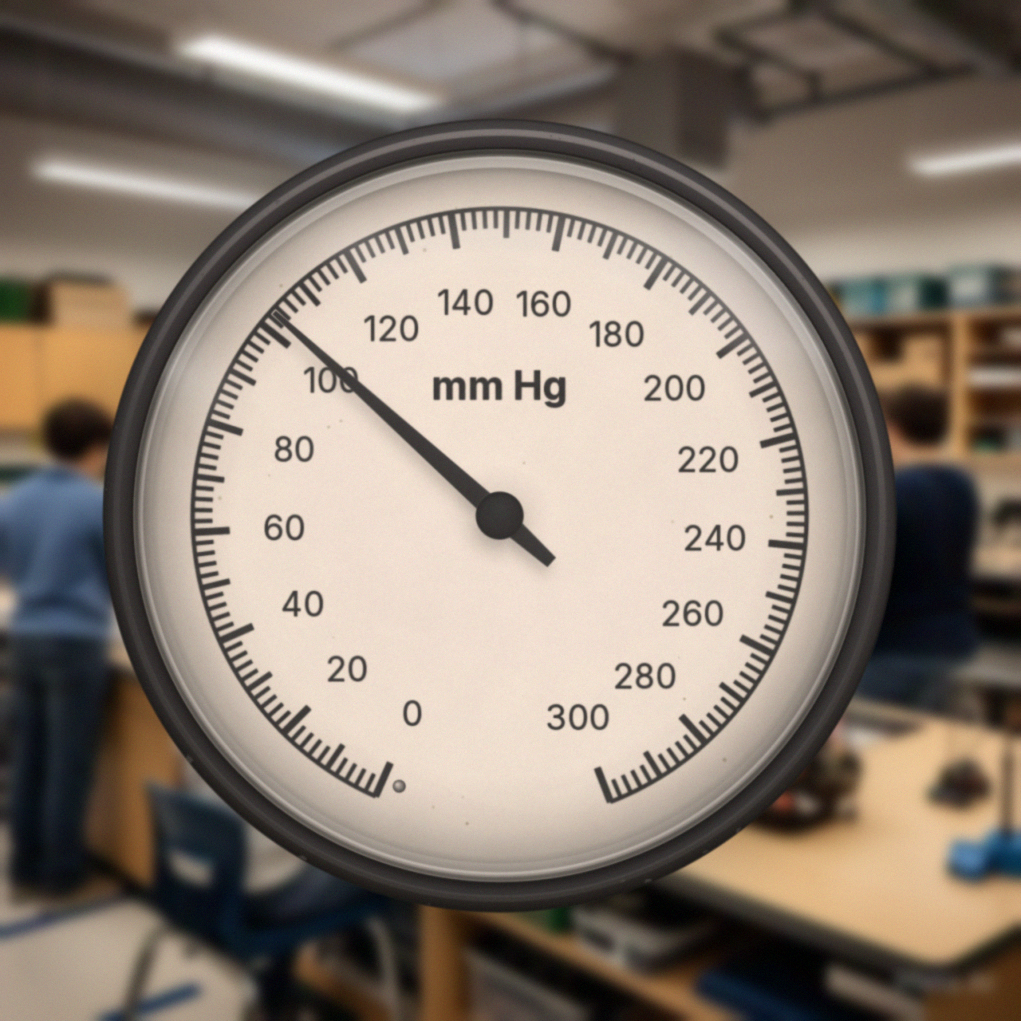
103mmHg
